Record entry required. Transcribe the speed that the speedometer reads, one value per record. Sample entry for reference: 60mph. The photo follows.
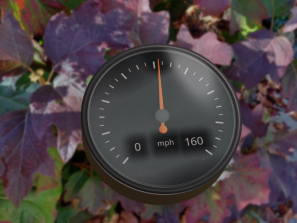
82.5mph
